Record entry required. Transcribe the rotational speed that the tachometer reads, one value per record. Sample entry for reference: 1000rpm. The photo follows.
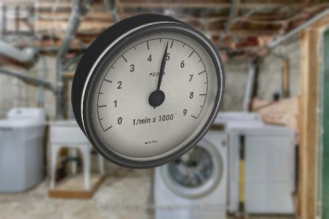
4750rpm
